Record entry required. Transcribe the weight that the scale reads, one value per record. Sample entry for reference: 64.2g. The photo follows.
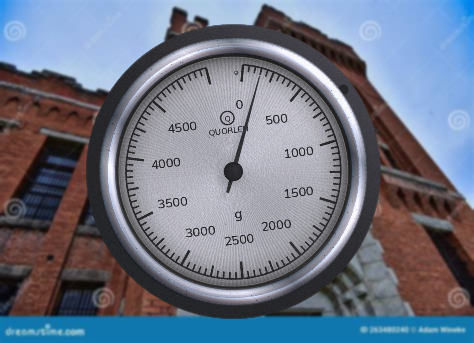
150g
